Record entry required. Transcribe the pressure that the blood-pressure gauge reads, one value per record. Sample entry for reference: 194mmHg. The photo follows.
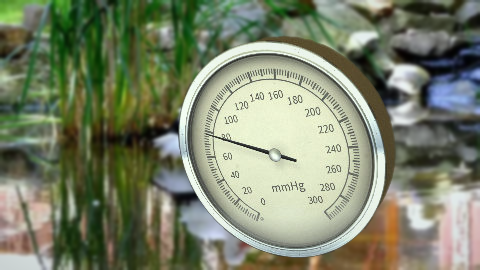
80mmHg
